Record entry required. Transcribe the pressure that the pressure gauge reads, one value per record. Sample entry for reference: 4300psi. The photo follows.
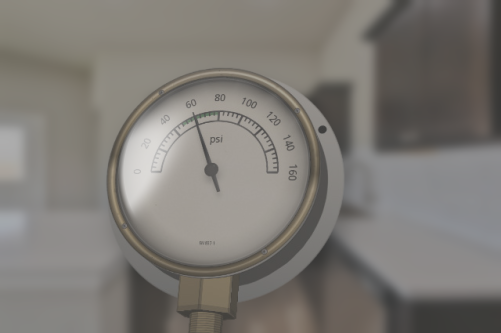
60psi
